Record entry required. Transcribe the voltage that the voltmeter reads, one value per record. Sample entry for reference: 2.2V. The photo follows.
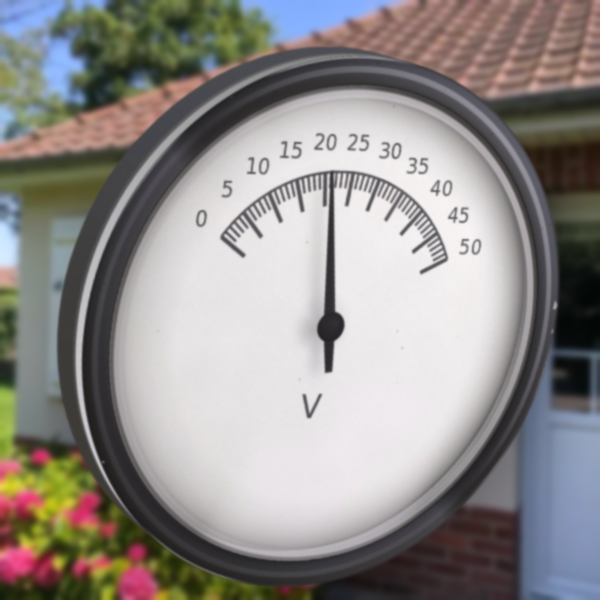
20V
